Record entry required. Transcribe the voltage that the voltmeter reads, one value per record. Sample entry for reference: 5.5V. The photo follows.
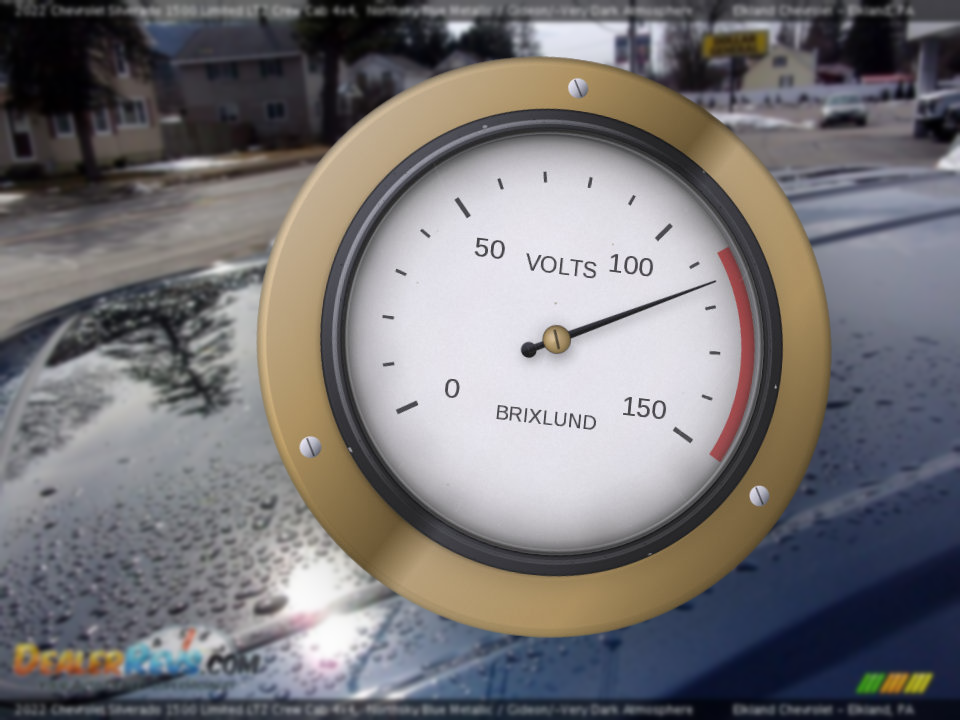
115V
